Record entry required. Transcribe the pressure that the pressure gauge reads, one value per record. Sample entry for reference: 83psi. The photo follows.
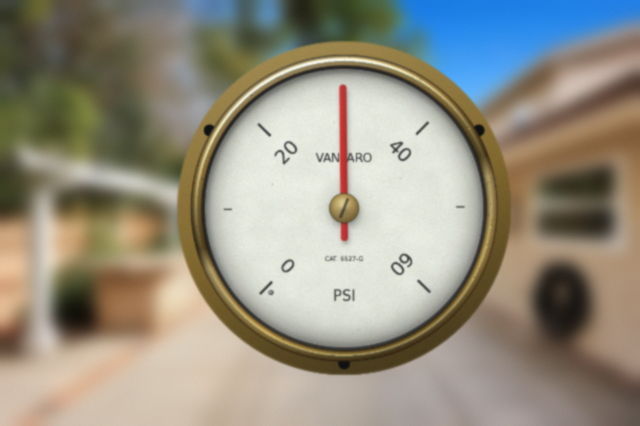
30psi
